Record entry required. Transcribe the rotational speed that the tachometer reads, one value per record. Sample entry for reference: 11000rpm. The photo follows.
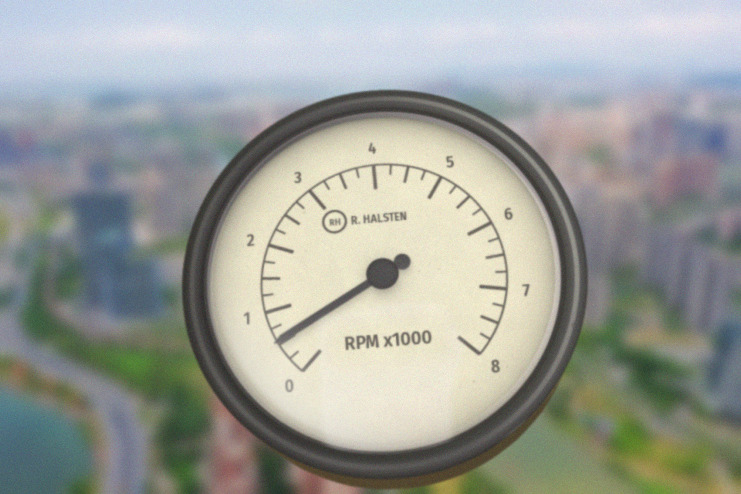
500rpm
